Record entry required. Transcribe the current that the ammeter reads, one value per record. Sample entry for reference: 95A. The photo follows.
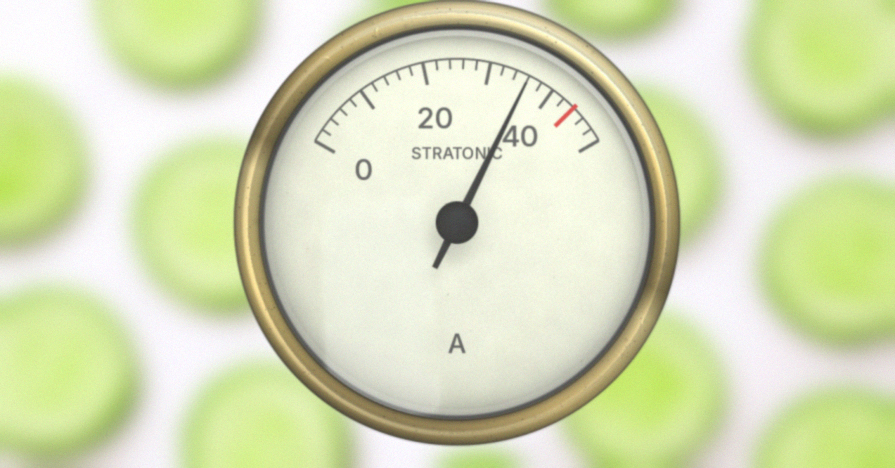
36A
